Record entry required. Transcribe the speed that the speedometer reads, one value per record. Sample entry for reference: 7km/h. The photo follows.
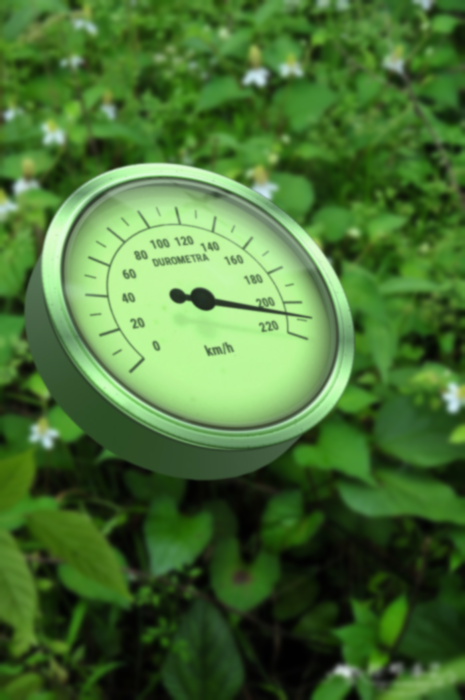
210km/h
